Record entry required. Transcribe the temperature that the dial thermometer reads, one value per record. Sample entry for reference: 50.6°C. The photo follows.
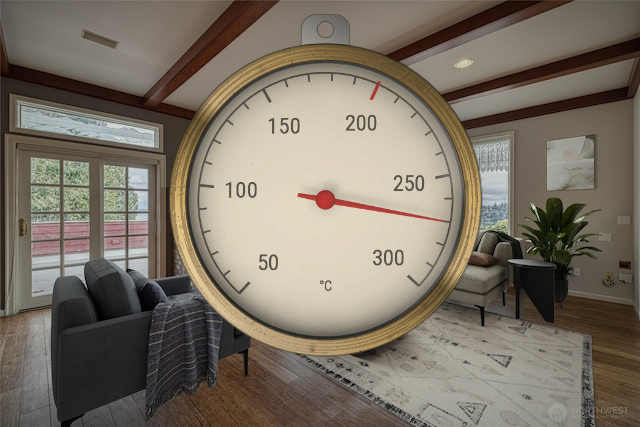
270°C
